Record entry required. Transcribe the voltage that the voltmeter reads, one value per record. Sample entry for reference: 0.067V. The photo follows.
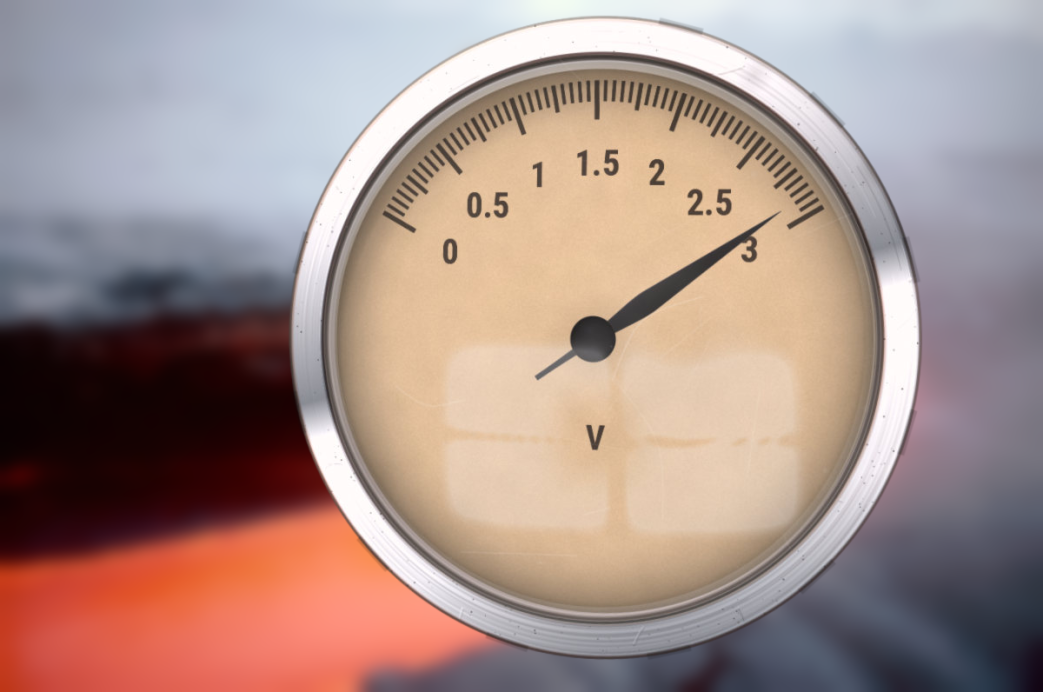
2.9V
